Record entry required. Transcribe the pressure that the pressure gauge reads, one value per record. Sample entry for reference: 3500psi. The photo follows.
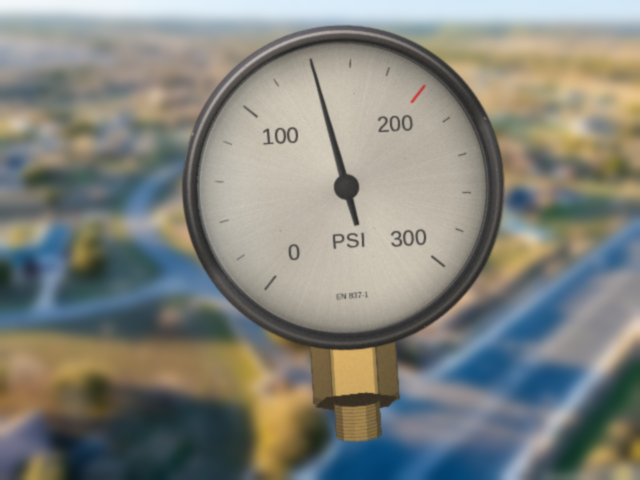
140psi
